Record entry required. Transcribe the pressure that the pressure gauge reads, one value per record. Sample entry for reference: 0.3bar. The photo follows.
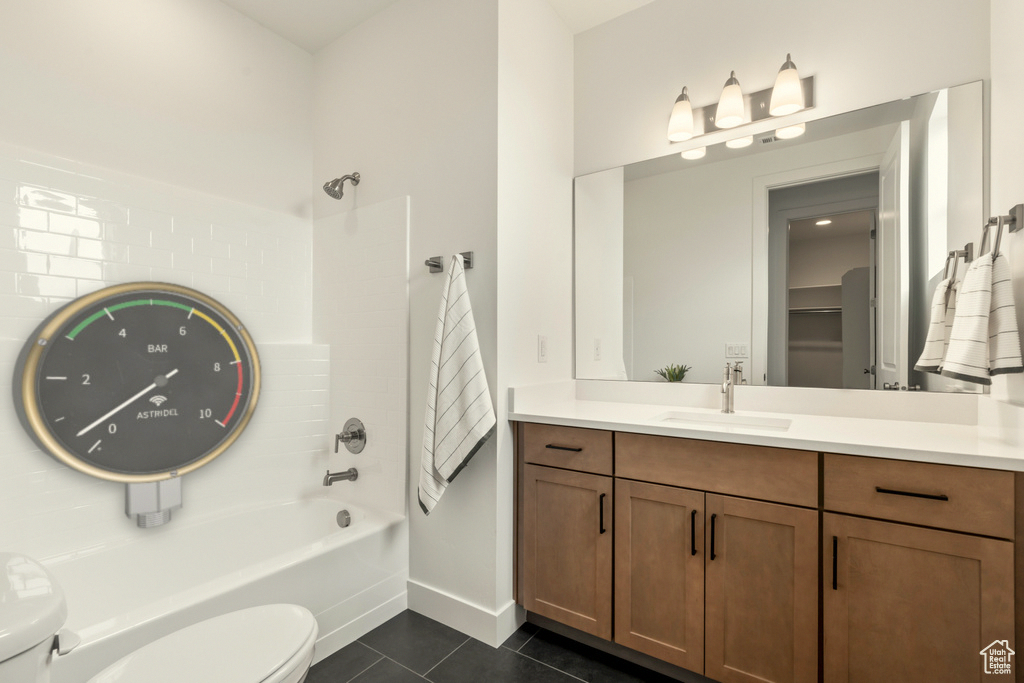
0.5bar
